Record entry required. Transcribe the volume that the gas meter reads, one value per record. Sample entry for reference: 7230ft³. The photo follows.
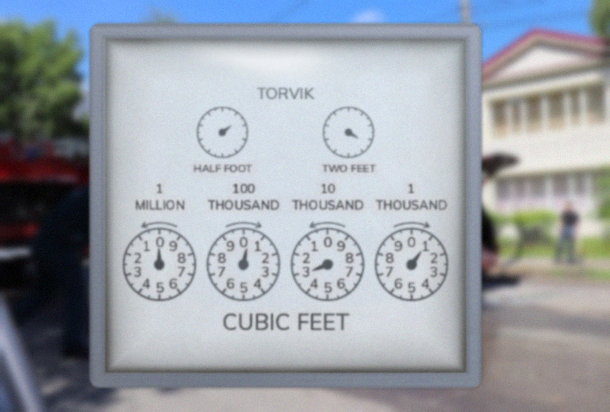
3100ft³
